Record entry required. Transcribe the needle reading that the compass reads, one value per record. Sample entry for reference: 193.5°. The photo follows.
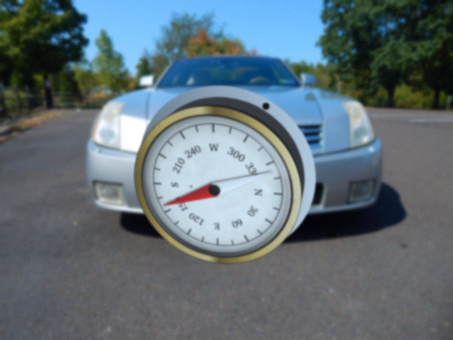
157.5°
